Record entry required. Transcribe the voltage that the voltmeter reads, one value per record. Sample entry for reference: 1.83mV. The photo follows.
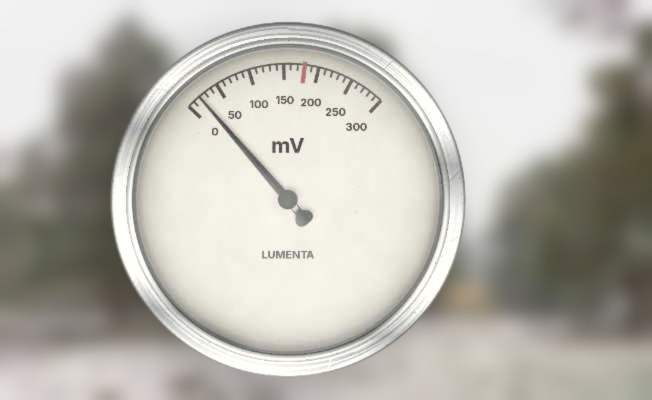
20mV
